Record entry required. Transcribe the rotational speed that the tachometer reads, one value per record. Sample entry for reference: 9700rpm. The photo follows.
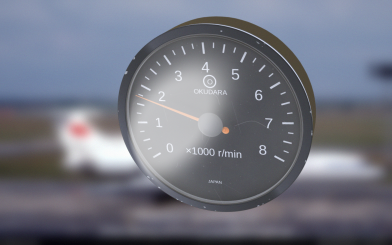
1750rpm
